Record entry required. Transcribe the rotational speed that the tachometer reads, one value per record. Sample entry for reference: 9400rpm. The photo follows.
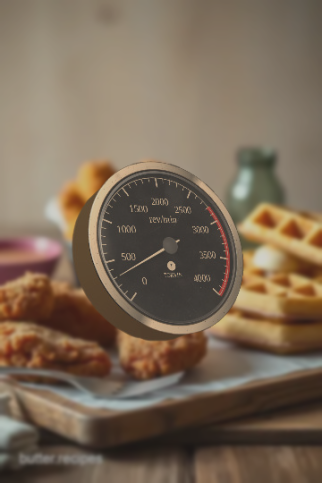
300rpm
